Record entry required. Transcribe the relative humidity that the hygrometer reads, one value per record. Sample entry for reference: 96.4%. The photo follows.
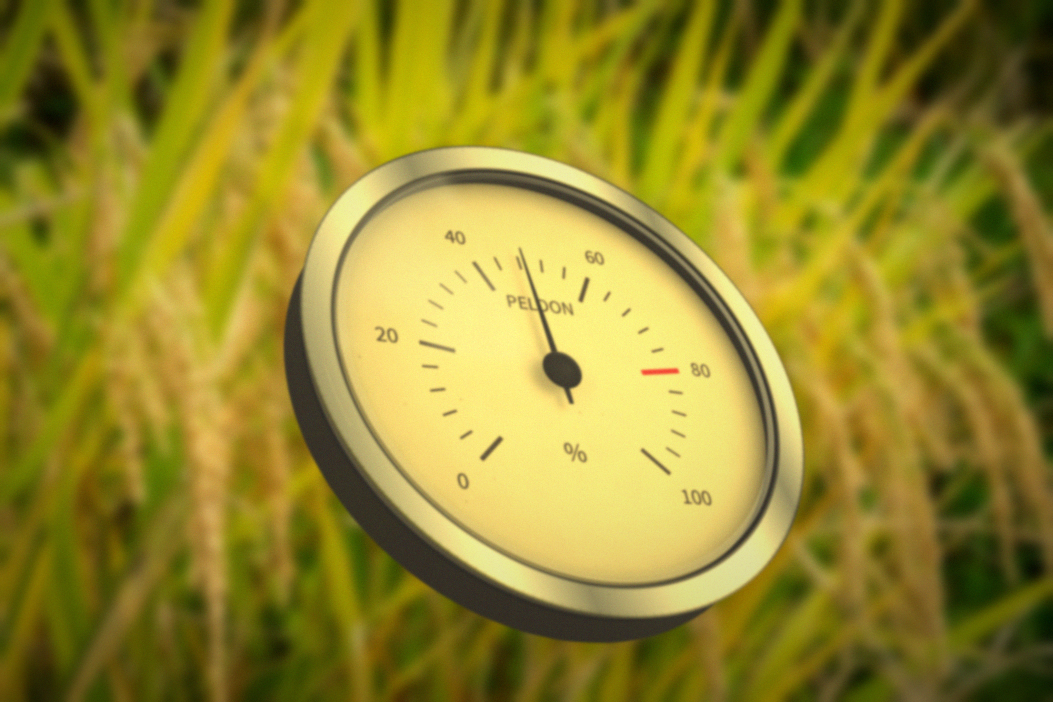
48%
